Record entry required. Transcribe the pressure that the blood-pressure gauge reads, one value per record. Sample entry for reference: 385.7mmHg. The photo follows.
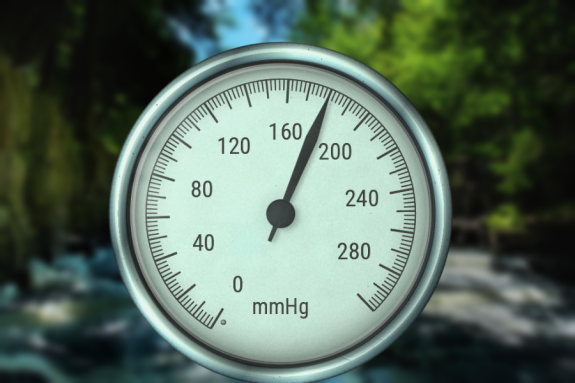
180mmHg
